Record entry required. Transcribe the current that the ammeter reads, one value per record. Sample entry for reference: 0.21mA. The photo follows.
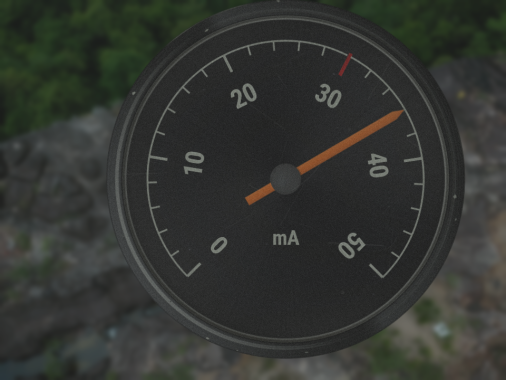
36mA
